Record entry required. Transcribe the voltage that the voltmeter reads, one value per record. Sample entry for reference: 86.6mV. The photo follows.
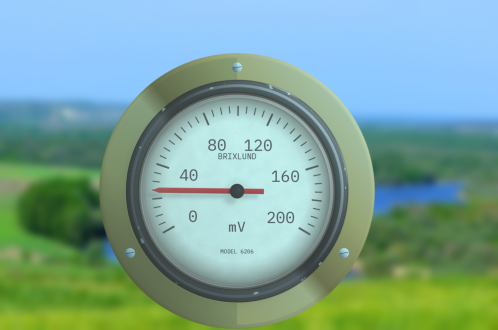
25mV
